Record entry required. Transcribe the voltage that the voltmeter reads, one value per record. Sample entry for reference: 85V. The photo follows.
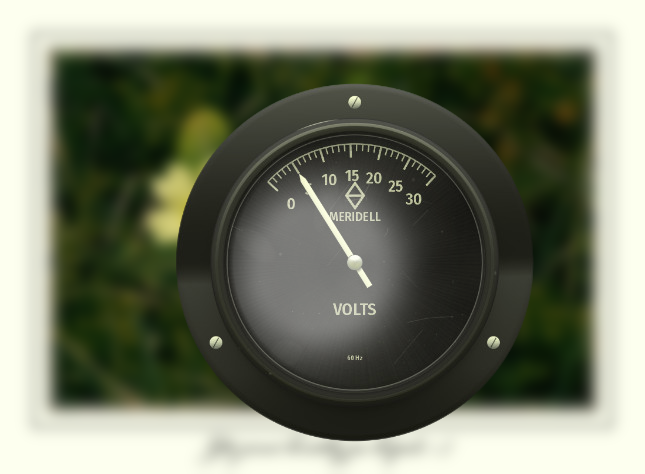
5V
